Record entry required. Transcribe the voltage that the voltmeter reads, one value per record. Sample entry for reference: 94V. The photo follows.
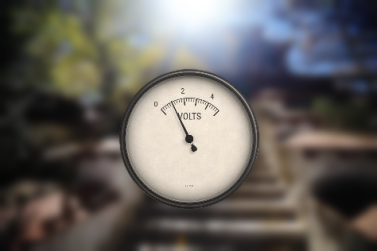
1V
